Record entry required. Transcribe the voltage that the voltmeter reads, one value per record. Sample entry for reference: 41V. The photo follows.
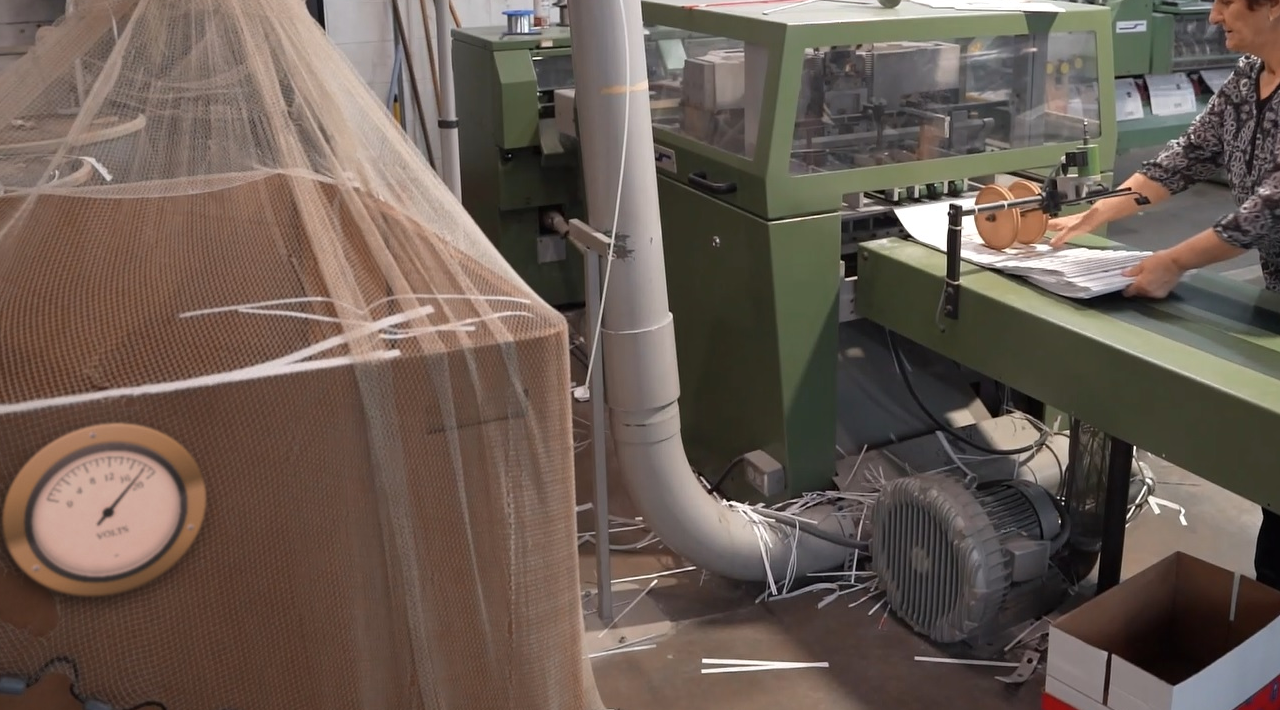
18V
